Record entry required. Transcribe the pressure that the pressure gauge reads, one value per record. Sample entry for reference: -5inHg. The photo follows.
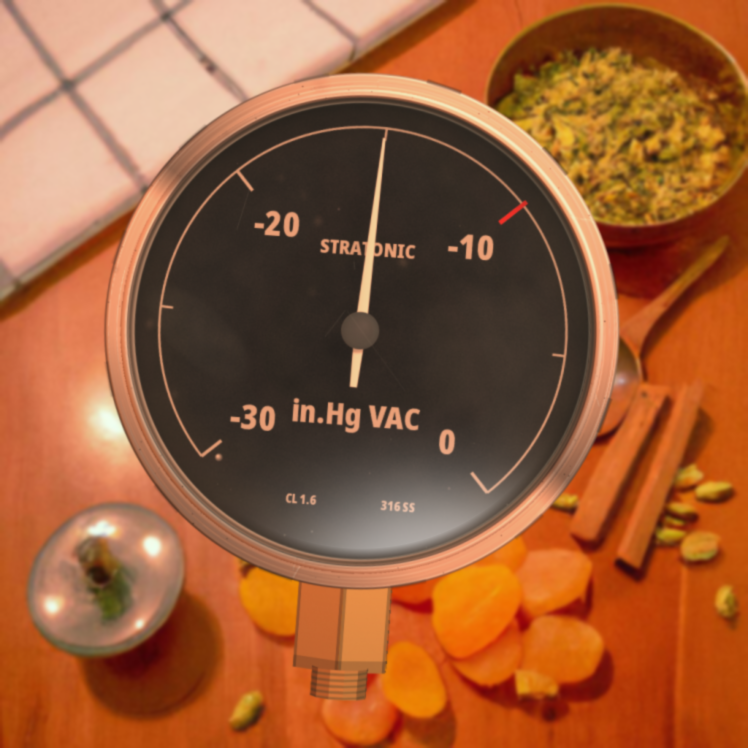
-15inHg
